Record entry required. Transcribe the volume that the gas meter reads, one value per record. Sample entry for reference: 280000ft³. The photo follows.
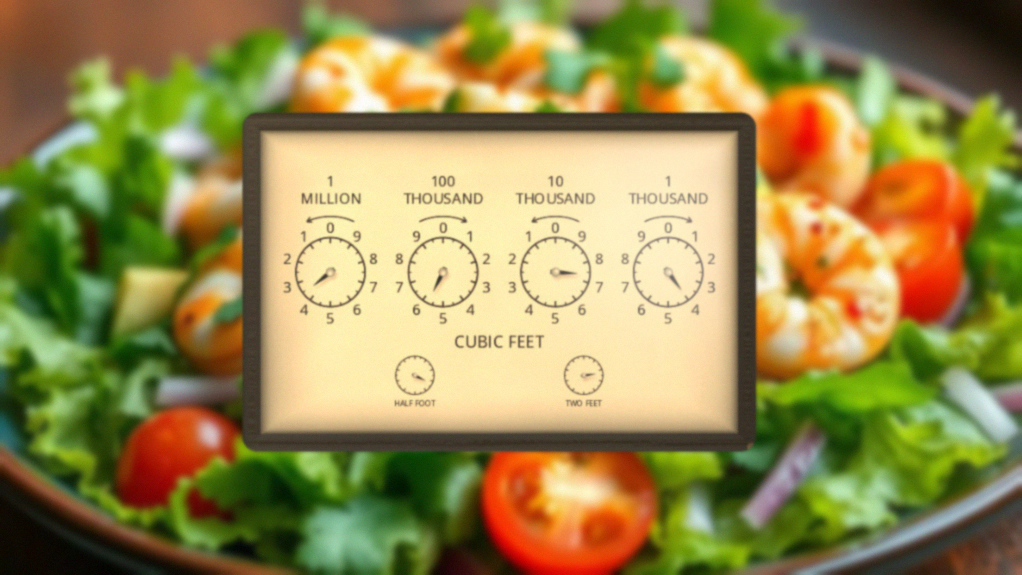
357400ft³
